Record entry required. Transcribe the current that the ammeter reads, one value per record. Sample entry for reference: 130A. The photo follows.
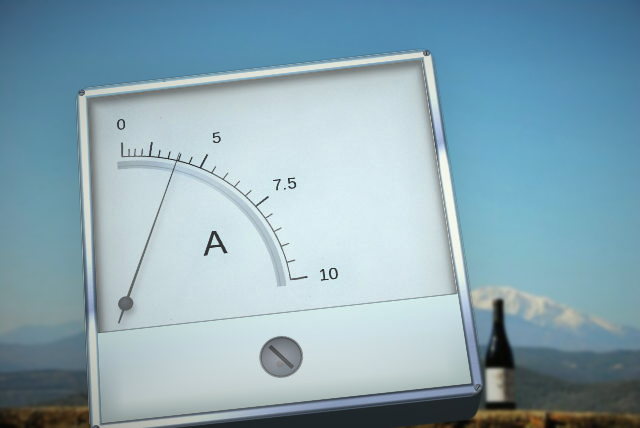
4A
